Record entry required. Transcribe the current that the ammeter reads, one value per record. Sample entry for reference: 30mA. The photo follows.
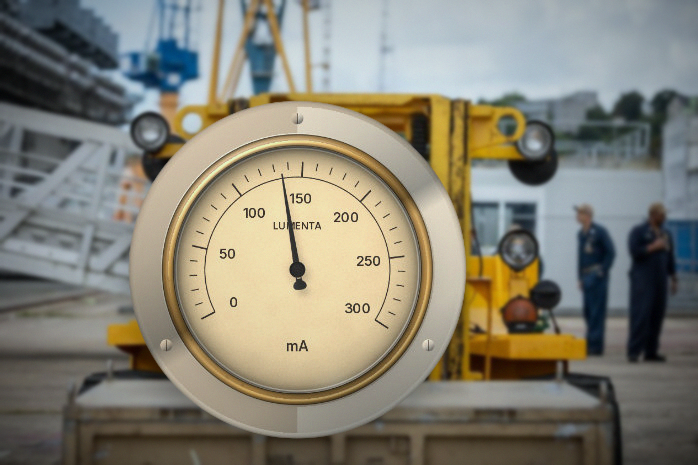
135mA
